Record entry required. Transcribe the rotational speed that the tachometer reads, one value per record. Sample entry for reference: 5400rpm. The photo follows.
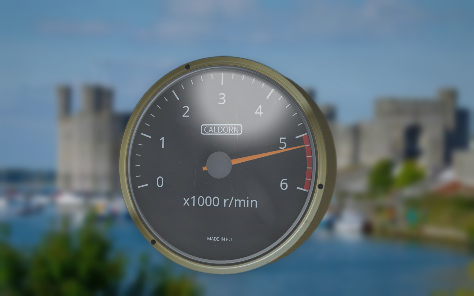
5200rpm
